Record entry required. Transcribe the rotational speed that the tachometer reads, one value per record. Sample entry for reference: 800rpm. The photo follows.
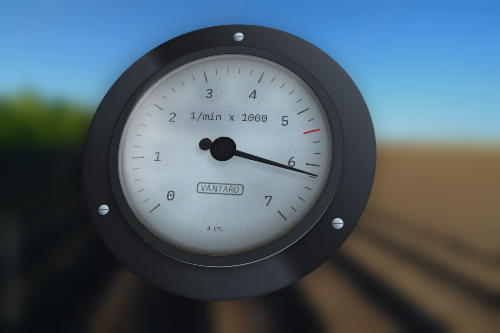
6200rpm
